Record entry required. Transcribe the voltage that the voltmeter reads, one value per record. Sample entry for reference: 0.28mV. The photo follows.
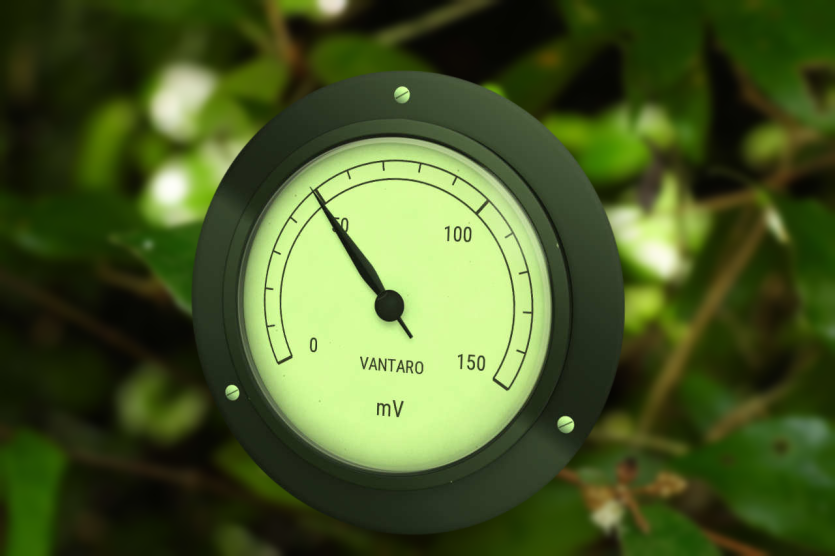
50mV
